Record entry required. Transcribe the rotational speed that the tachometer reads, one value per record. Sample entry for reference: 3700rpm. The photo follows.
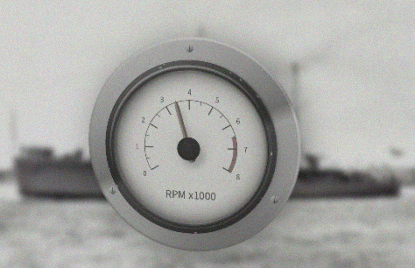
3500rpm
